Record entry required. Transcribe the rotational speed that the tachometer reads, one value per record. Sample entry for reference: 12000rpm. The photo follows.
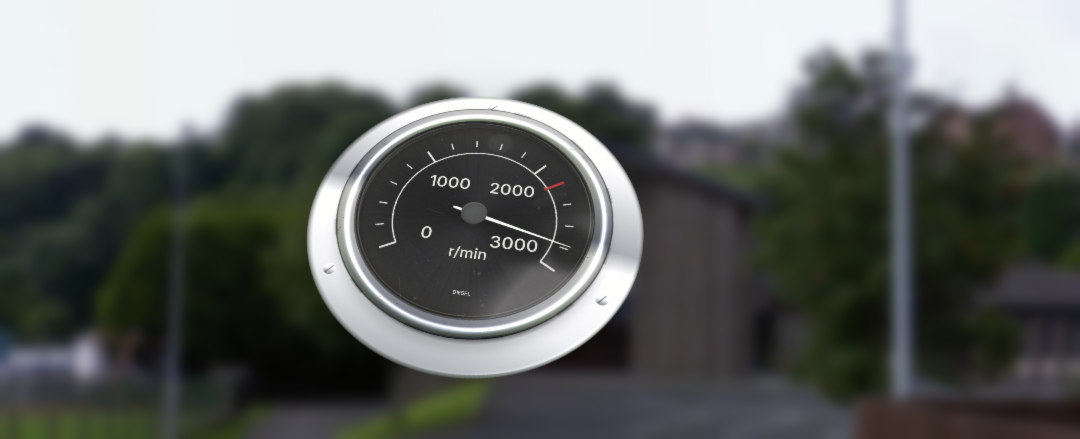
2800rpm
